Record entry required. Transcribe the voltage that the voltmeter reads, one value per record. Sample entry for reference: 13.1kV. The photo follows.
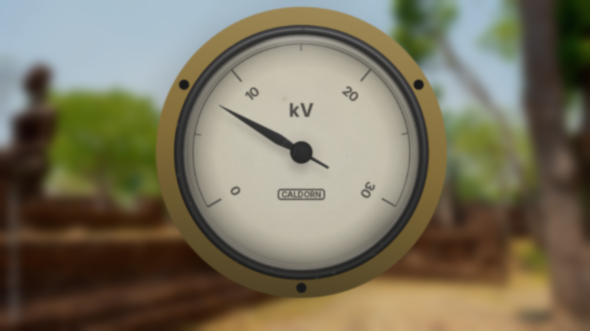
7.5kV
